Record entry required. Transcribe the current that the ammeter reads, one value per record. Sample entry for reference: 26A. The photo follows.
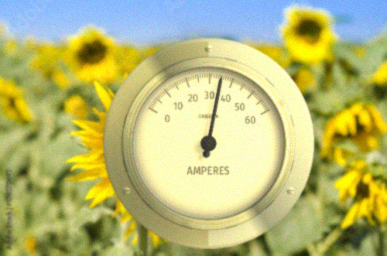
35A
